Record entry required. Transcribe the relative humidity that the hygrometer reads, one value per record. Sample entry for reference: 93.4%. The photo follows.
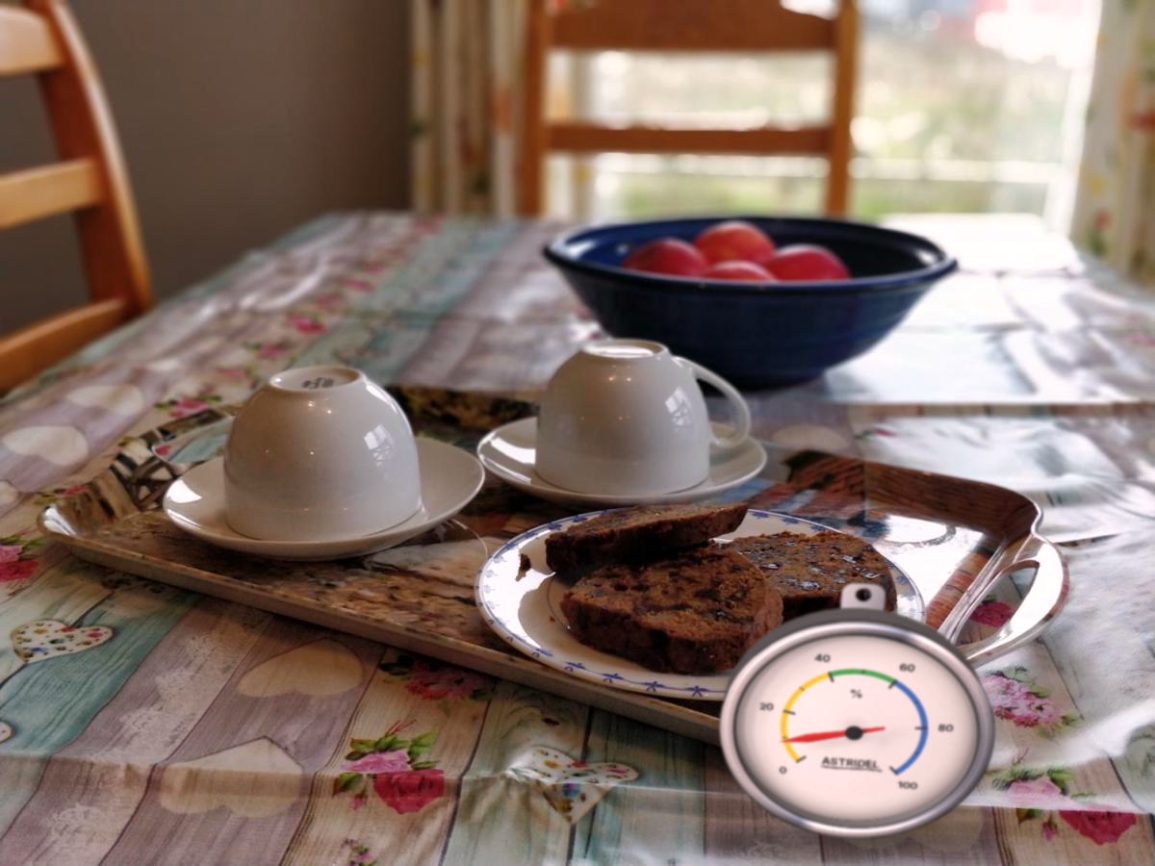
10%
